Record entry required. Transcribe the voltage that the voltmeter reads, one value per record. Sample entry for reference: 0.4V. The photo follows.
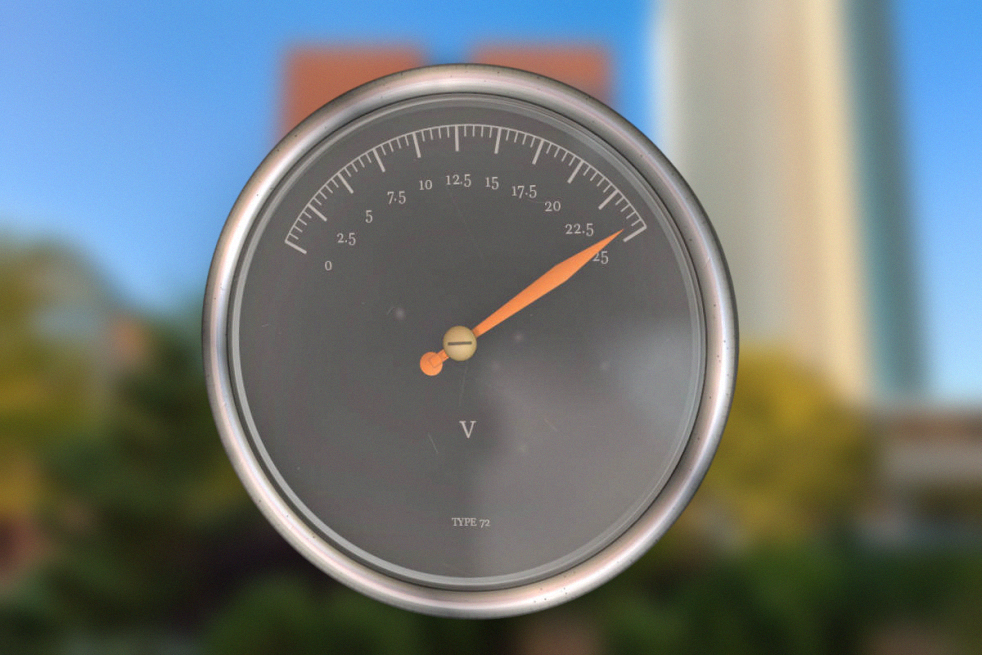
24.5V
